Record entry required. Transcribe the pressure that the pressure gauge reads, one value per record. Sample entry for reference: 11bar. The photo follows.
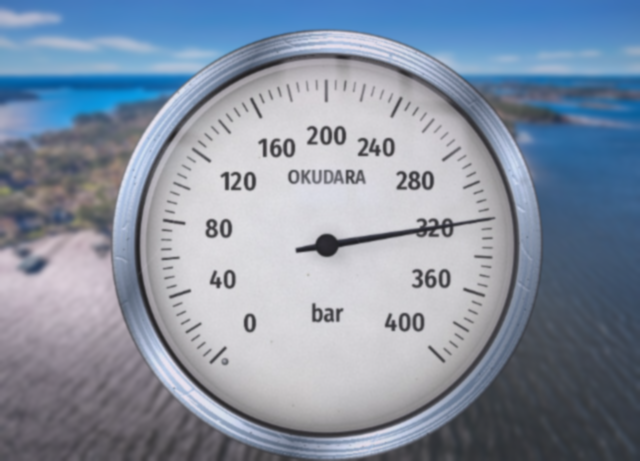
320bar
